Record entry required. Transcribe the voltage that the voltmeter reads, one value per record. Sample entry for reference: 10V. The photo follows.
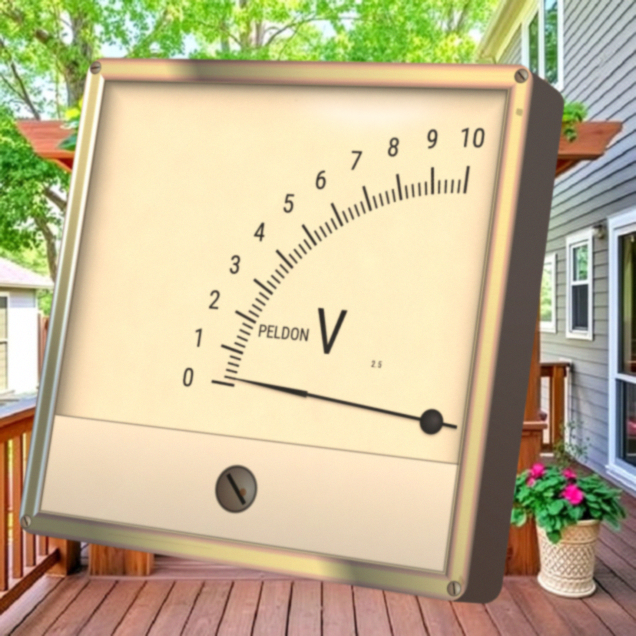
0.2V
